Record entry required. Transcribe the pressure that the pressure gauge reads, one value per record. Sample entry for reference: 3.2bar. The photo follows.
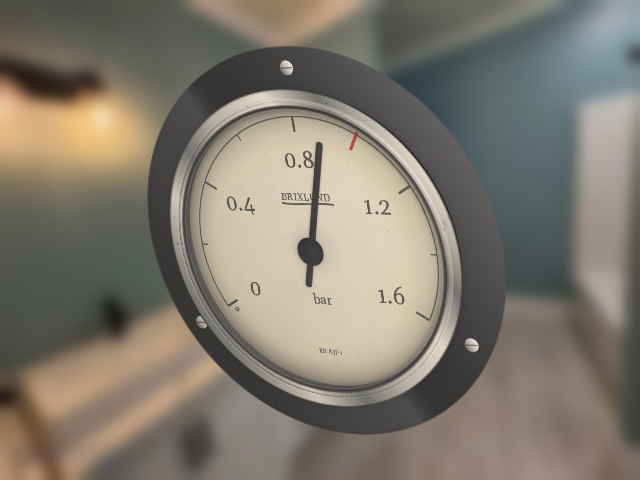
0.9bar
